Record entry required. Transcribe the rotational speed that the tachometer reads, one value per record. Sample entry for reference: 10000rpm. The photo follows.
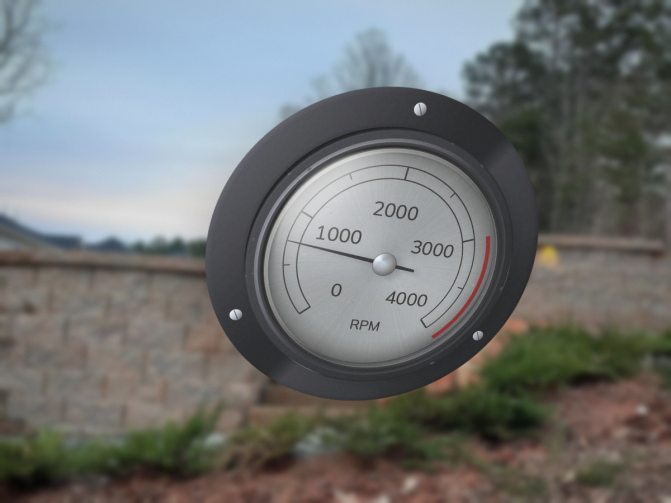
750rpm
